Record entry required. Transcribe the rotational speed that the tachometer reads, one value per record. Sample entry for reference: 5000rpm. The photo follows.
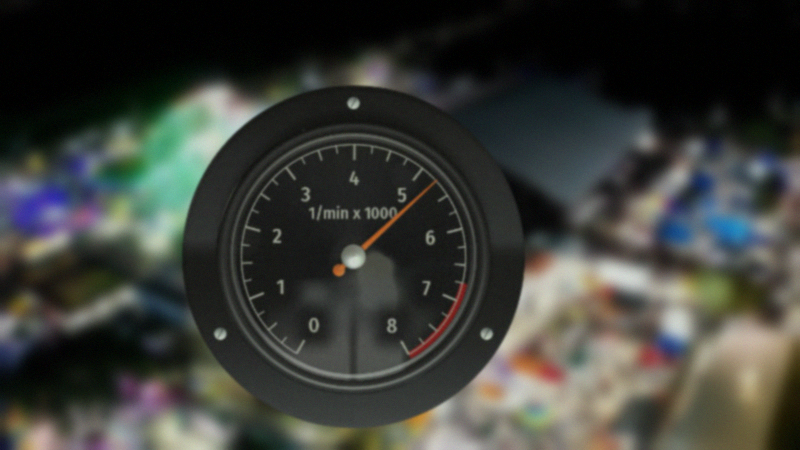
5250rpm
